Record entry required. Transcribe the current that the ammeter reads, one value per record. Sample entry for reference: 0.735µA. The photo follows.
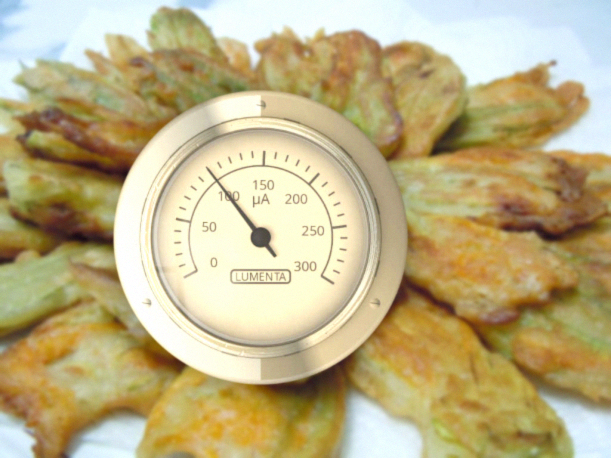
100µA
